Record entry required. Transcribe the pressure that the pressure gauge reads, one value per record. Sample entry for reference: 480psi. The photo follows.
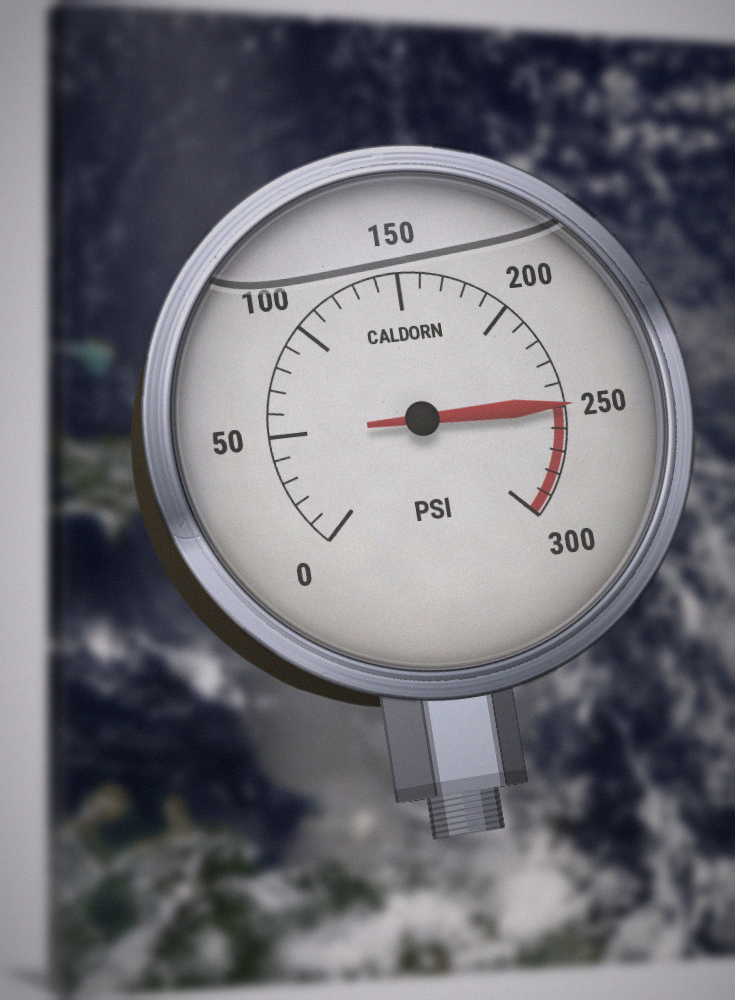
250psi
